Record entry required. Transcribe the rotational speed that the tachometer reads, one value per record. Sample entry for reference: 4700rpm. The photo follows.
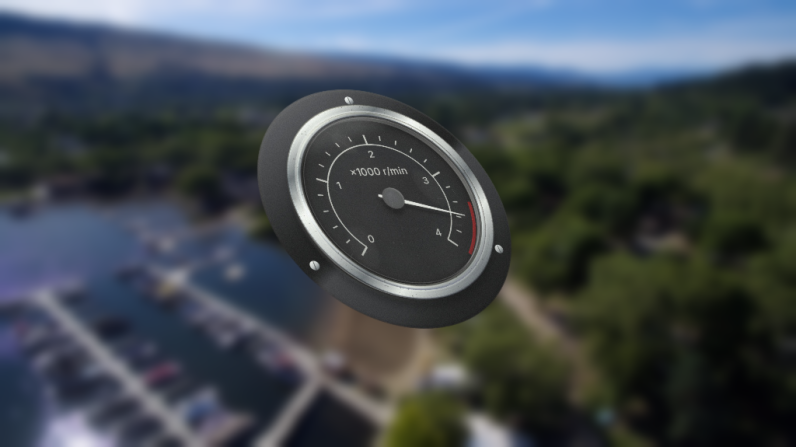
3600rpm
